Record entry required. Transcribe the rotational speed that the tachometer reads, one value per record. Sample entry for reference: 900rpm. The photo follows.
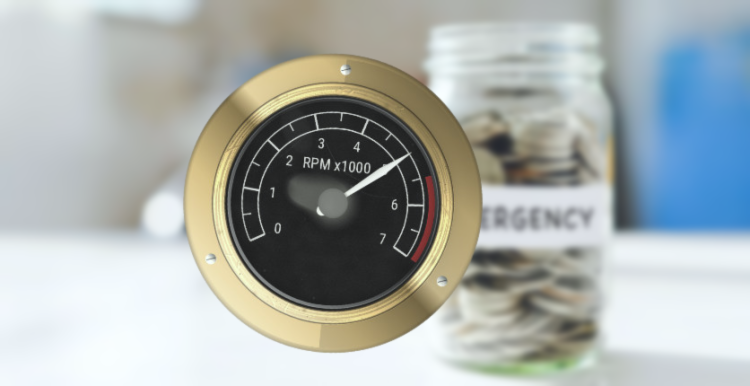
5000rpm
